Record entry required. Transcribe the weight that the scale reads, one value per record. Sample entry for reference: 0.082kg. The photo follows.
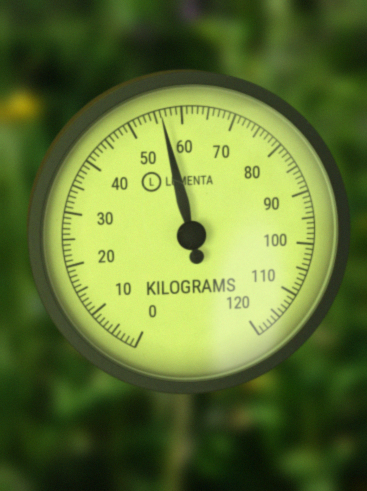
56kg
